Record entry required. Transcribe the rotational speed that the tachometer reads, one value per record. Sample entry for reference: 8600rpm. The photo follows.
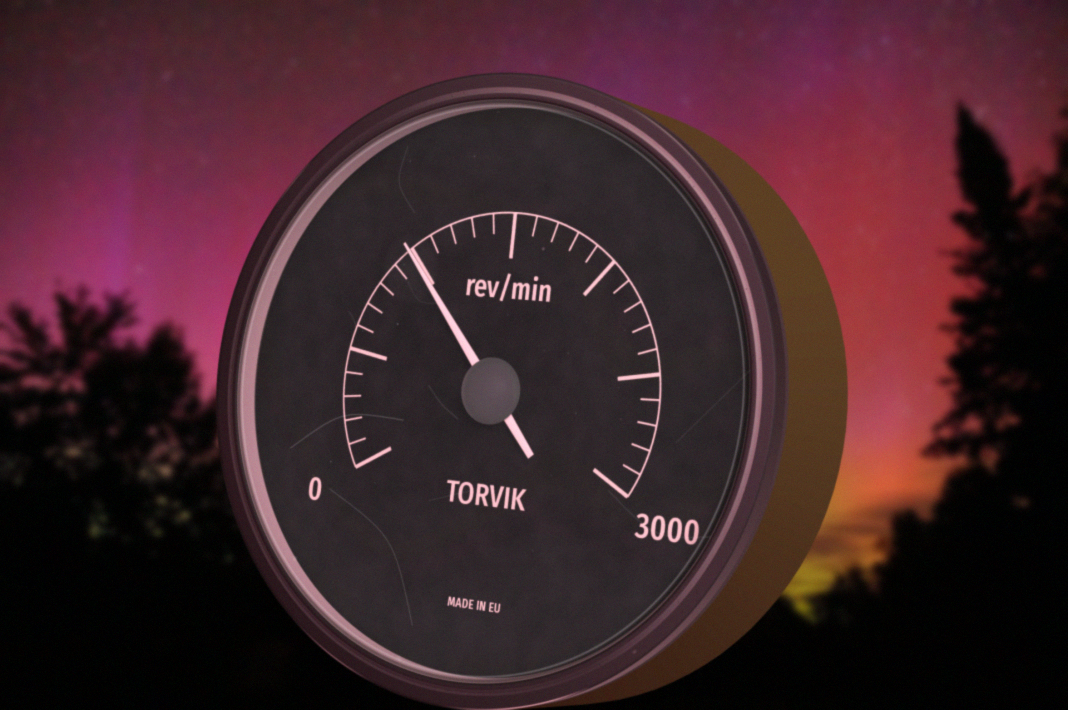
1000rpm
